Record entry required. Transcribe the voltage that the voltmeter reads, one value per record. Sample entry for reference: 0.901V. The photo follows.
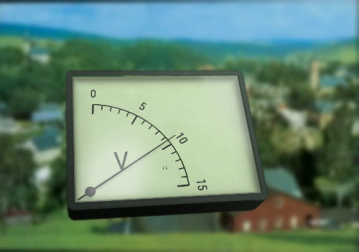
9.5V
